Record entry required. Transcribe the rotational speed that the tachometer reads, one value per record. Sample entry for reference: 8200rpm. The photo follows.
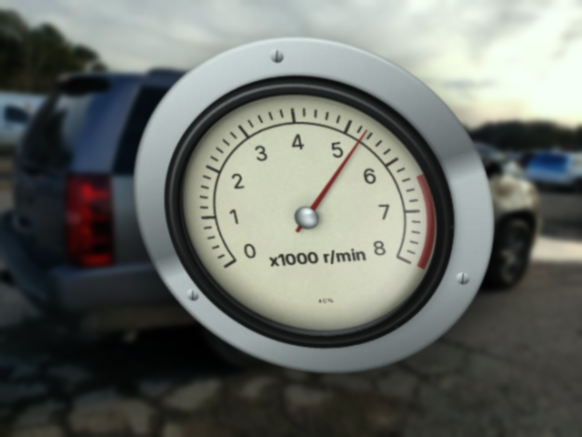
5300rpm
